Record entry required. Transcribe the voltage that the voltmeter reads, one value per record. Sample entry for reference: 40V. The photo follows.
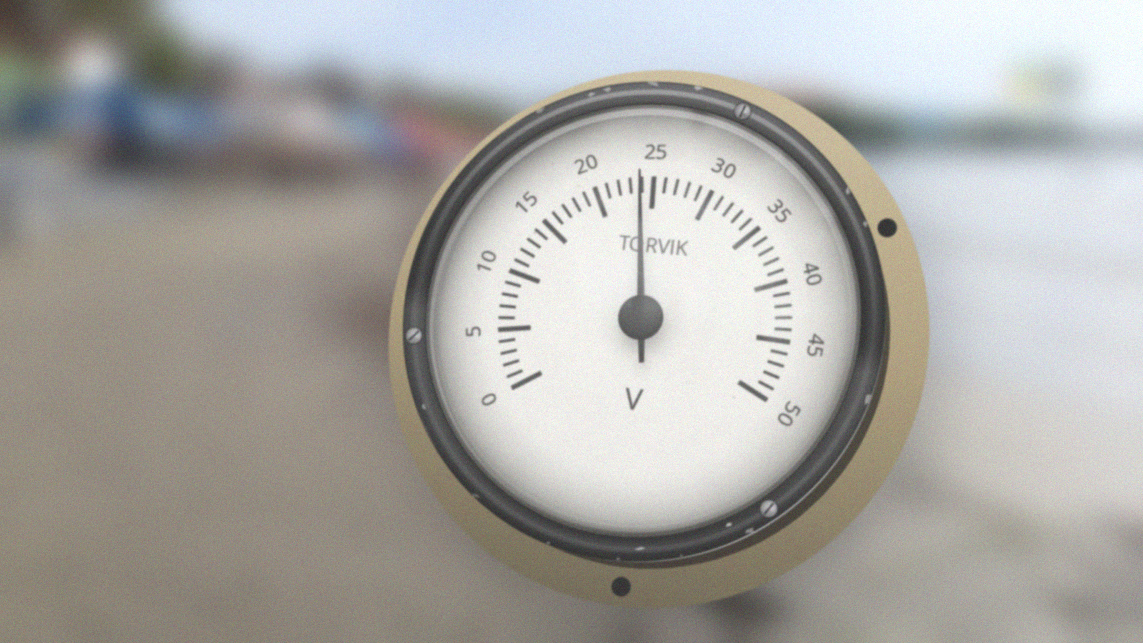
24V
